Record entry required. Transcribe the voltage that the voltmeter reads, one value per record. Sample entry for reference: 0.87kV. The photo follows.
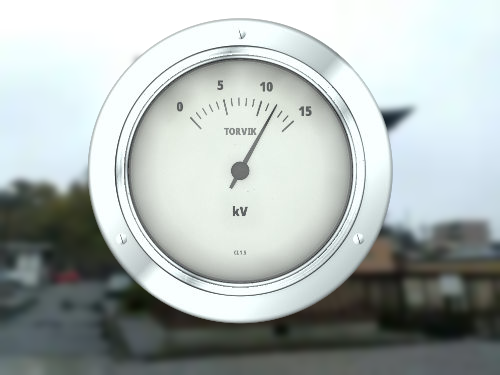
12kV
